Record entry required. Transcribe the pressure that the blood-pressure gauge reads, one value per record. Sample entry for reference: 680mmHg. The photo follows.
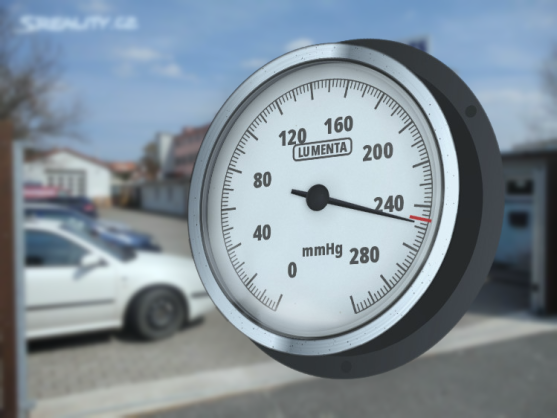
248mmHg
